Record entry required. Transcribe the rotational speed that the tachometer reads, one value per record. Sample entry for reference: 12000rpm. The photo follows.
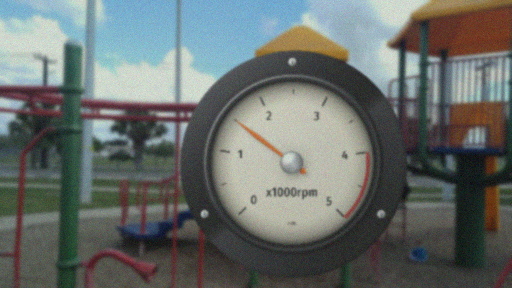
1500rpm
